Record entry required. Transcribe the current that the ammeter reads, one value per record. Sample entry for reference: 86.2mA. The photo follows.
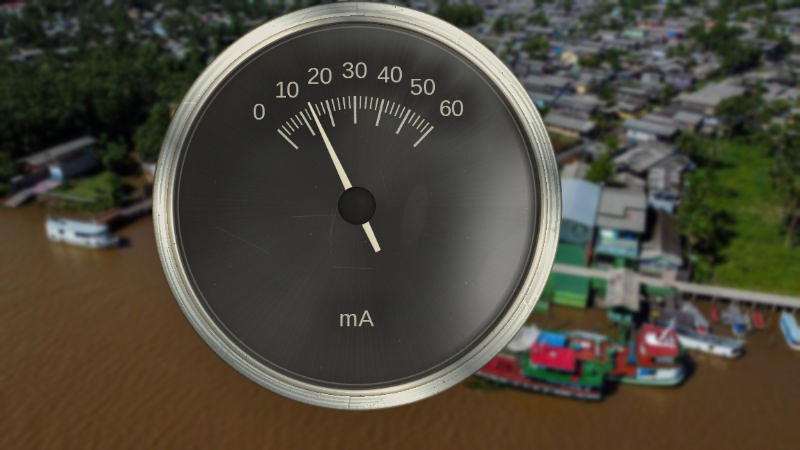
14mA
